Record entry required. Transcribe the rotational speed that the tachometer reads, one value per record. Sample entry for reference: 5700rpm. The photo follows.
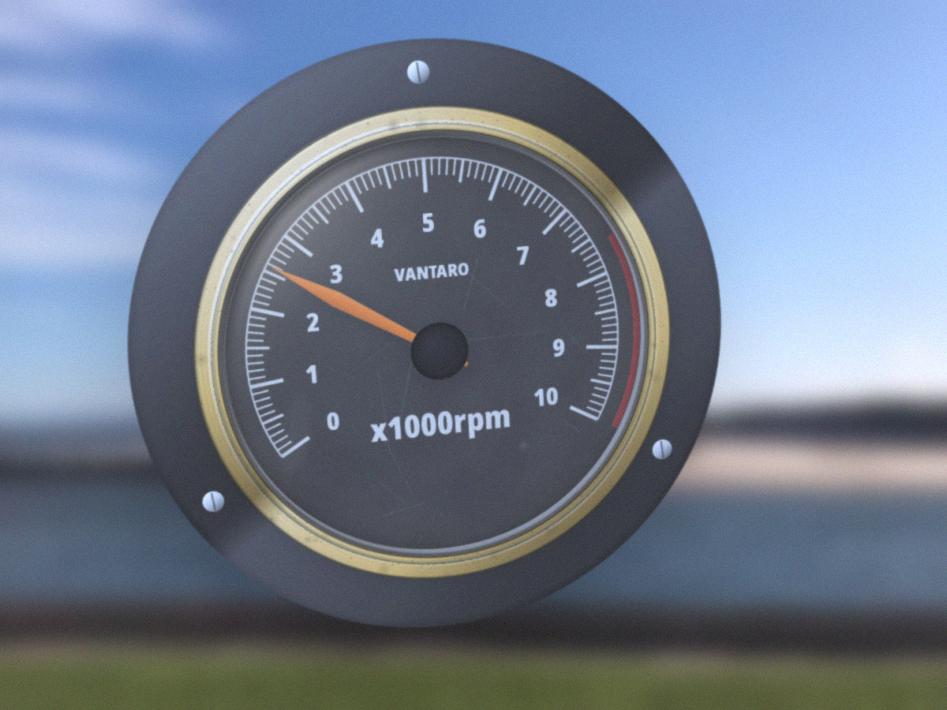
2600rpm
